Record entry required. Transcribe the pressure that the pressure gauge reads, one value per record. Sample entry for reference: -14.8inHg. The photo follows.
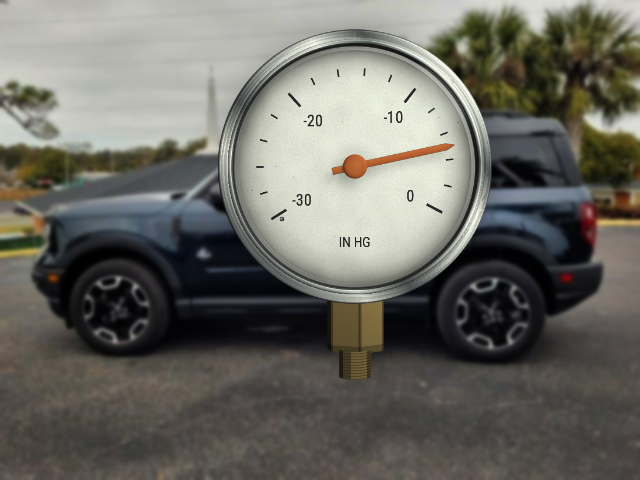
-5inHg
